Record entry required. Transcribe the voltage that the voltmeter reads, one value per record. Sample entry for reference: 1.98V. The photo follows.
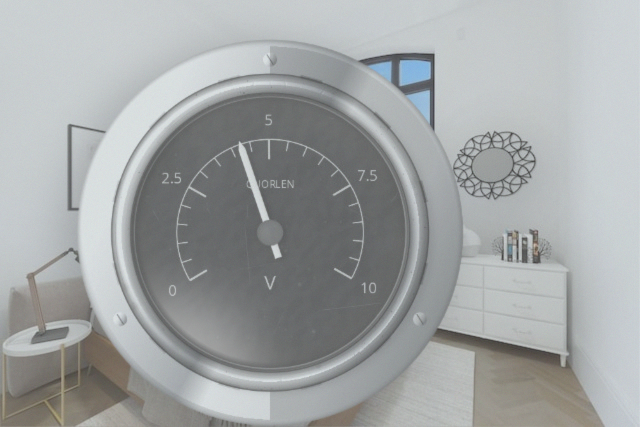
4.25V
